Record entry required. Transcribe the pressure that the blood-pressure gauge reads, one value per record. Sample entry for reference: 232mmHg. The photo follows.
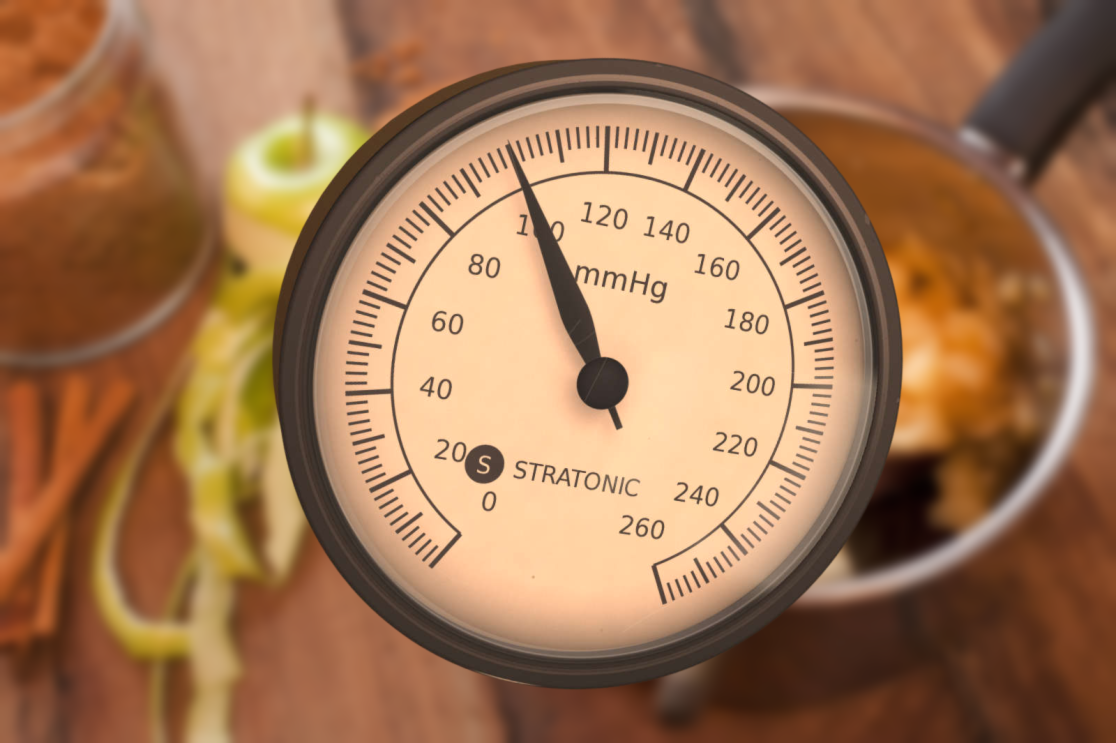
100mmHg
